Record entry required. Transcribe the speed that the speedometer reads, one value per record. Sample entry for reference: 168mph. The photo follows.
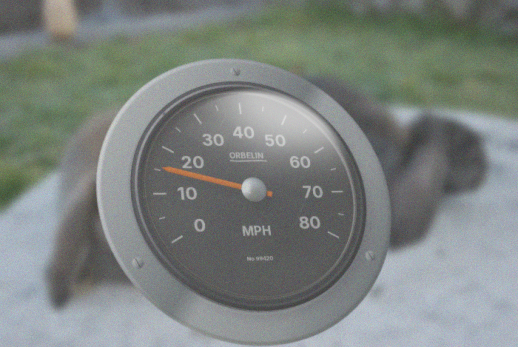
15mph
